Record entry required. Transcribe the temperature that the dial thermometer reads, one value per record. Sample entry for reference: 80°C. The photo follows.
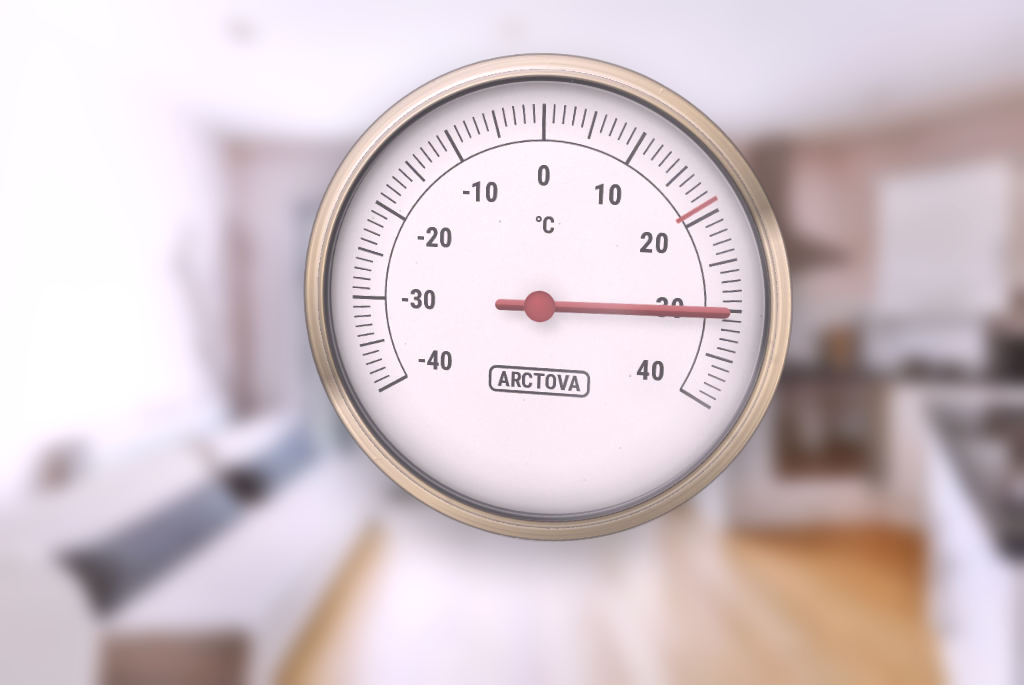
30°C
